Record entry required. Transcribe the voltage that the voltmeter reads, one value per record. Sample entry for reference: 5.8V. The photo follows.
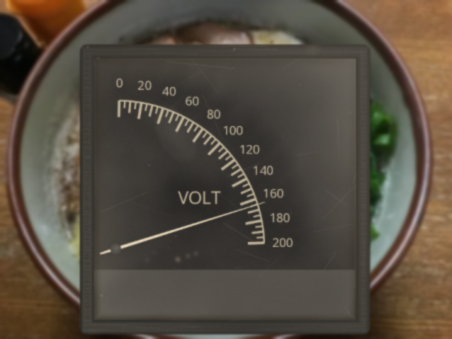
165V
